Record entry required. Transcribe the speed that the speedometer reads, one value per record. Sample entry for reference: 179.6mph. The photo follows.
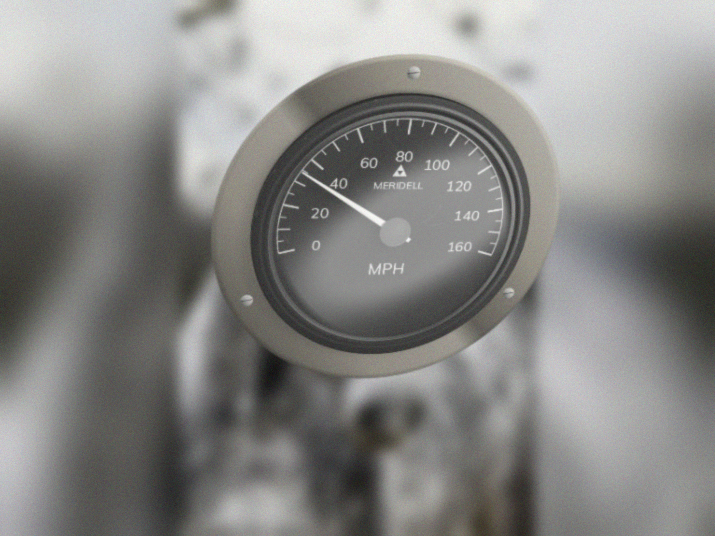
35mph
